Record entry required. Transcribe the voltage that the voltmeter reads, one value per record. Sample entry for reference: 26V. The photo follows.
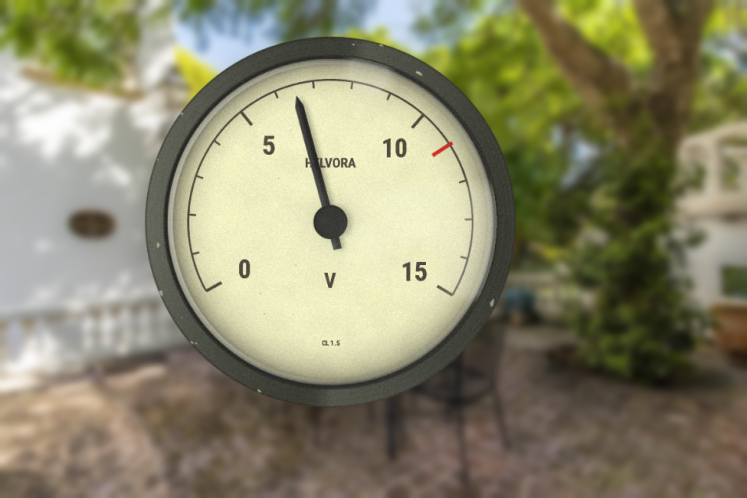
6.5V
